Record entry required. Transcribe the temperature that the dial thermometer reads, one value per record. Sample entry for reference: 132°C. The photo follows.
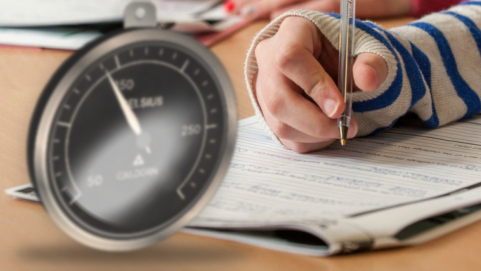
140°C
